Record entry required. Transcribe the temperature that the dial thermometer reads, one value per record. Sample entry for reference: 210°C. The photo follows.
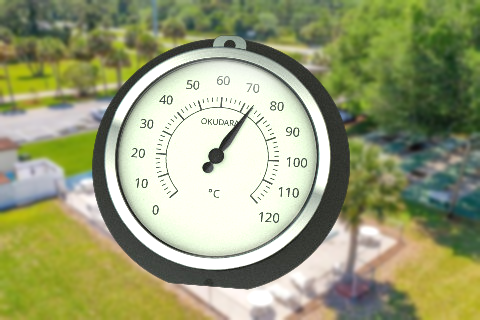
74°C
